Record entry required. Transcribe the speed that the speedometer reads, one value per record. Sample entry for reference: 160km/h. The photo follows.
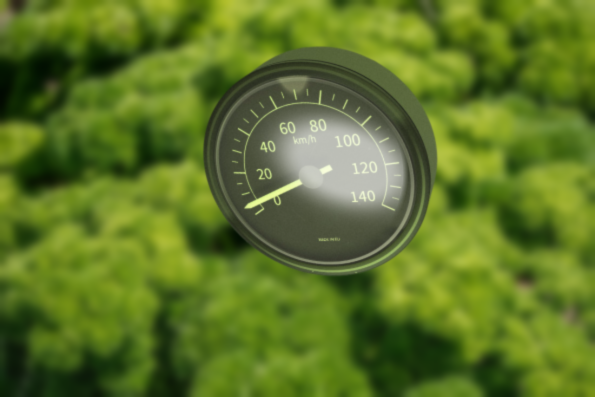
5km/h
